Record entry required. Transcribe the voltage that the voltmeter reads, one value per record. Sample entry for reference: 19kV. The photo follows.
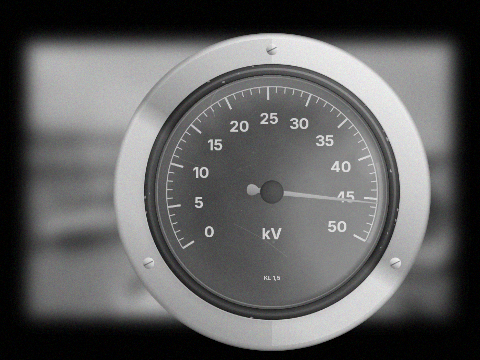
45.5kV
